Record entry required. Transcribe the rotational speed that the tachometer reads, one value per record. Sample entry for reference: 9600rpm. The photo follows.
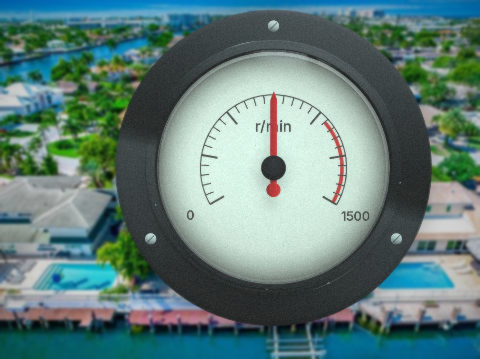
750rpm
